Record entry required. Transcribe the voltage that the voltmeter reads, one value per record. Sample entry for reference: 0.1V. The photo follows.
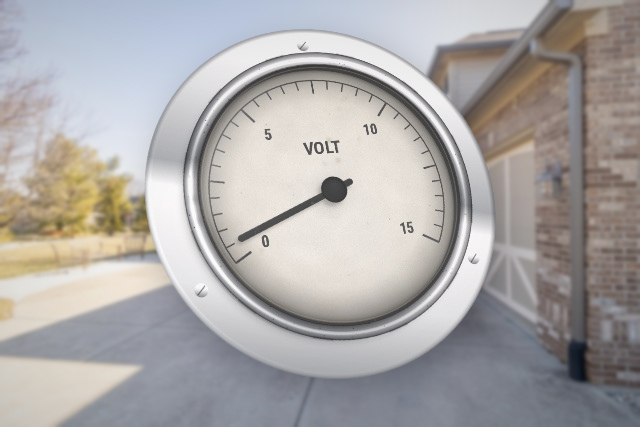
0.5V
